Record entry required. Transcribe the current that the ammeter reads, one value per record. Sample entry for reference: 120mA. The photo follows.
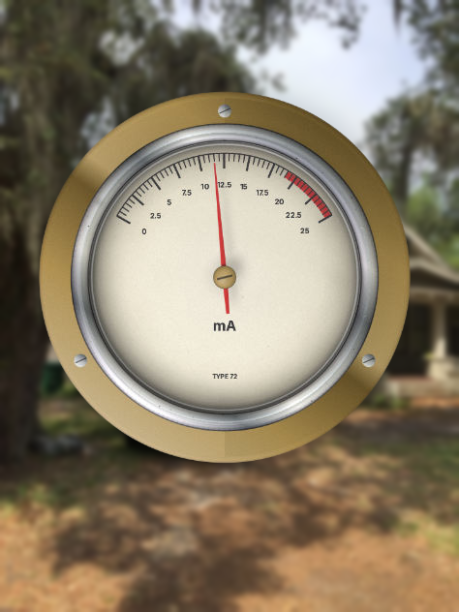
11.5mA
